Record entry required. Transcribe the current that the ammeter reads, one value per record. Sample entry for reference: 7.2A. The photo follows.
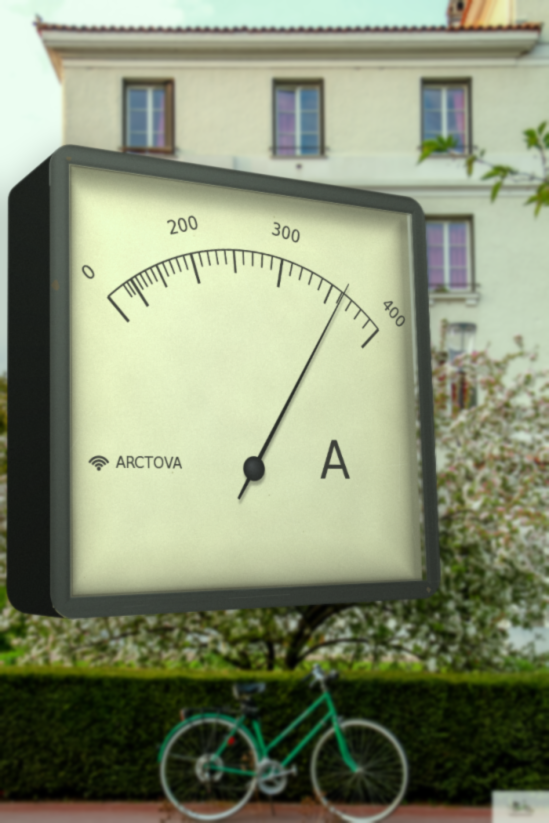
360A
